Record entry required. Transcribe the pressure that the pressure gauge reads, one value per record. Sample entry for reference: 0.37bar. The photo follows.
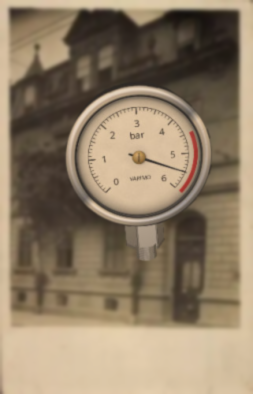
5.5bar
